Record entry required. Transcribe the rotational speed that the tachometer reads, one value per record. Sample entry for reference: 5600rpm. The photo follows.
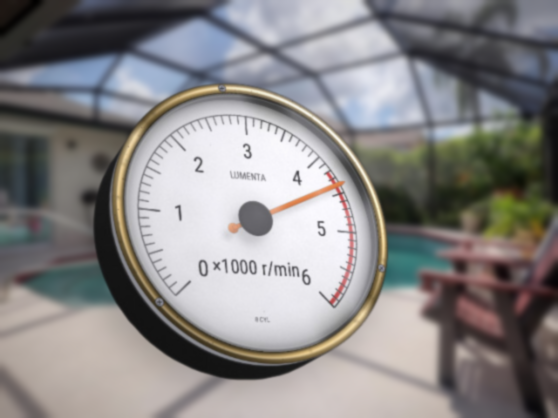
4400rpm
